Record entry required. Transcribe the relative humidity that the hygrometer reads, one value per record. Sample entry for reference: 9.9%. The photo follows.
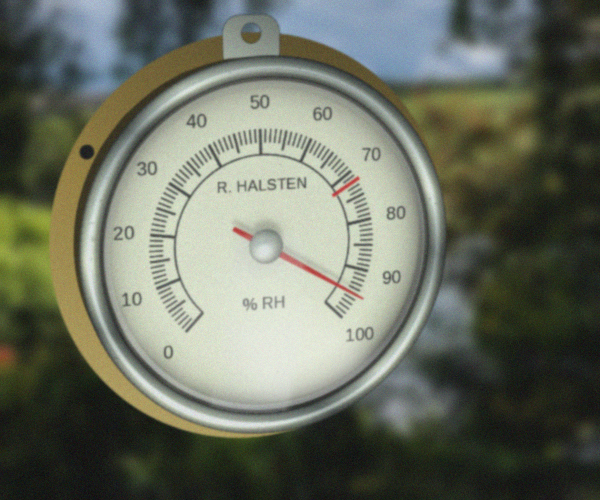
95%
